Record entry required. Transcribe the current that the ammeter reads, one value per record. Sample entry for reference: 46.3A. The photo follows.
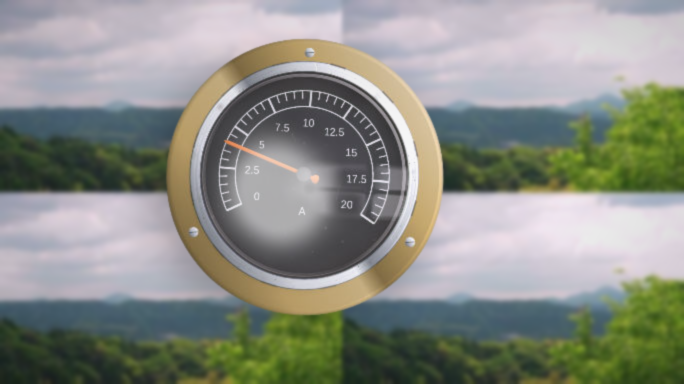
4A
